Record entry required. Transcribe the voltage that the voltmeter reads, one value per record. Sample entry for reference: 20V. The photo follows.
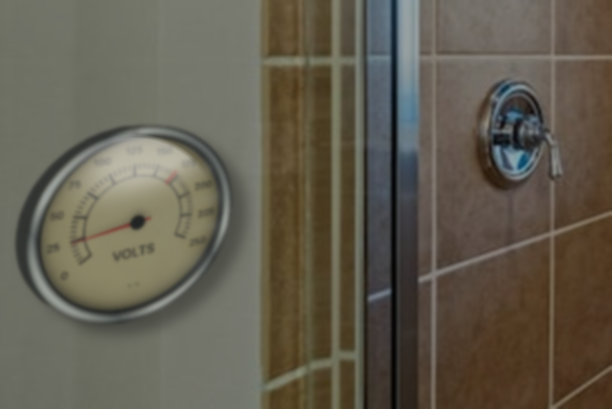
25V
